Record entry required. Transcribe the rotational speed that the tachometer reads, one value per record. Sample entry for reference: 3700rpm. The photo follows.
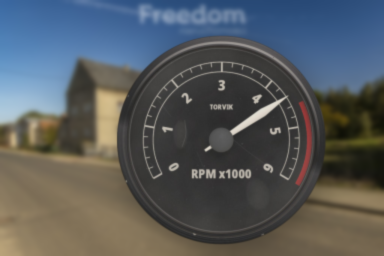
4400rpm
